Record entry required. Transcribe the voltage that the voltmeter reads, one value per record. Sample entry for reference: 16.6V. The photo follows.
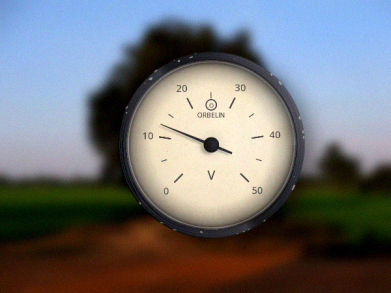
12.5V
